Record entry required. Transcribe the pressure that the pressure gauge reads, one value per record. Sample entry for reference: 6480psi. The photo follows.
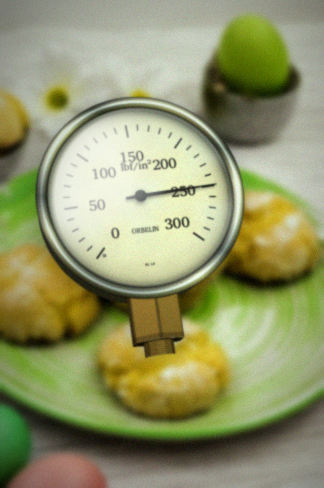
250psi
